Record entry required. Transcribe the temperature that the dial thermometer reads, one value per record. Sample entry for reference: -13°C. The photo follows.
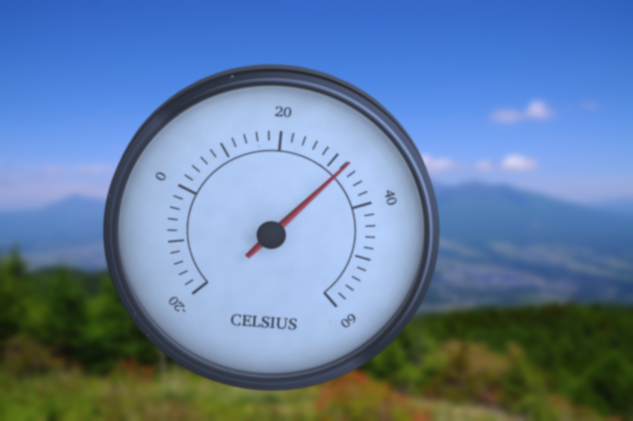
32°C
